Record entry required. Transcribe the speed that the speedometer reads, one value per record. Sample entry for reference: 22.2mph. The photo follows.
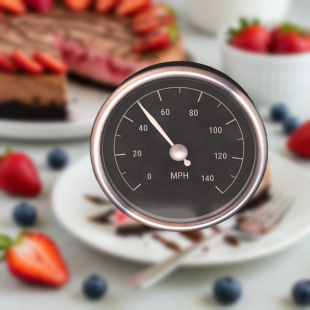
50mph
